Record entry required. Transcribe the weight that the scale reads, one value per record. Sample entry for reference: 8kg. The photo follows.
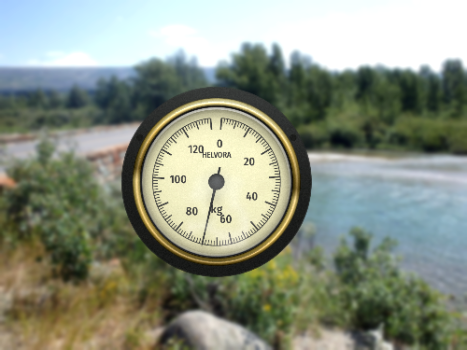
70kg
